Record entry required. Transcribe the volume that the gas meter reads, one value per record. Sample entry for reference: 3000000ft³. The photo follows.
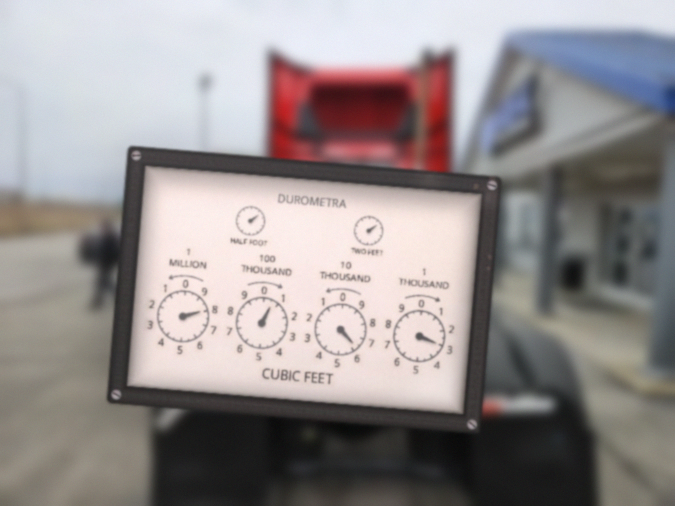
806300ft³
